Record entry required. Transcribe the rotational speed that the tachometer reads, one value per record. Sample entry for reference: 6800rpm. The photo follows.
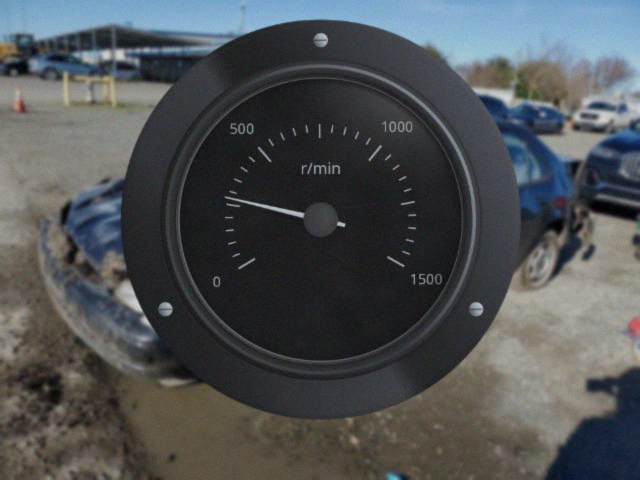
275rpm
